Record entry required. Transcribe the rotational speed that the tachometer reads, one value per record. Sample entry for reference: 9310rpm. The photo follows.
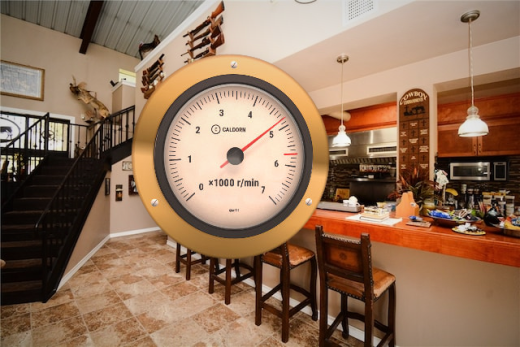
4800rpm
